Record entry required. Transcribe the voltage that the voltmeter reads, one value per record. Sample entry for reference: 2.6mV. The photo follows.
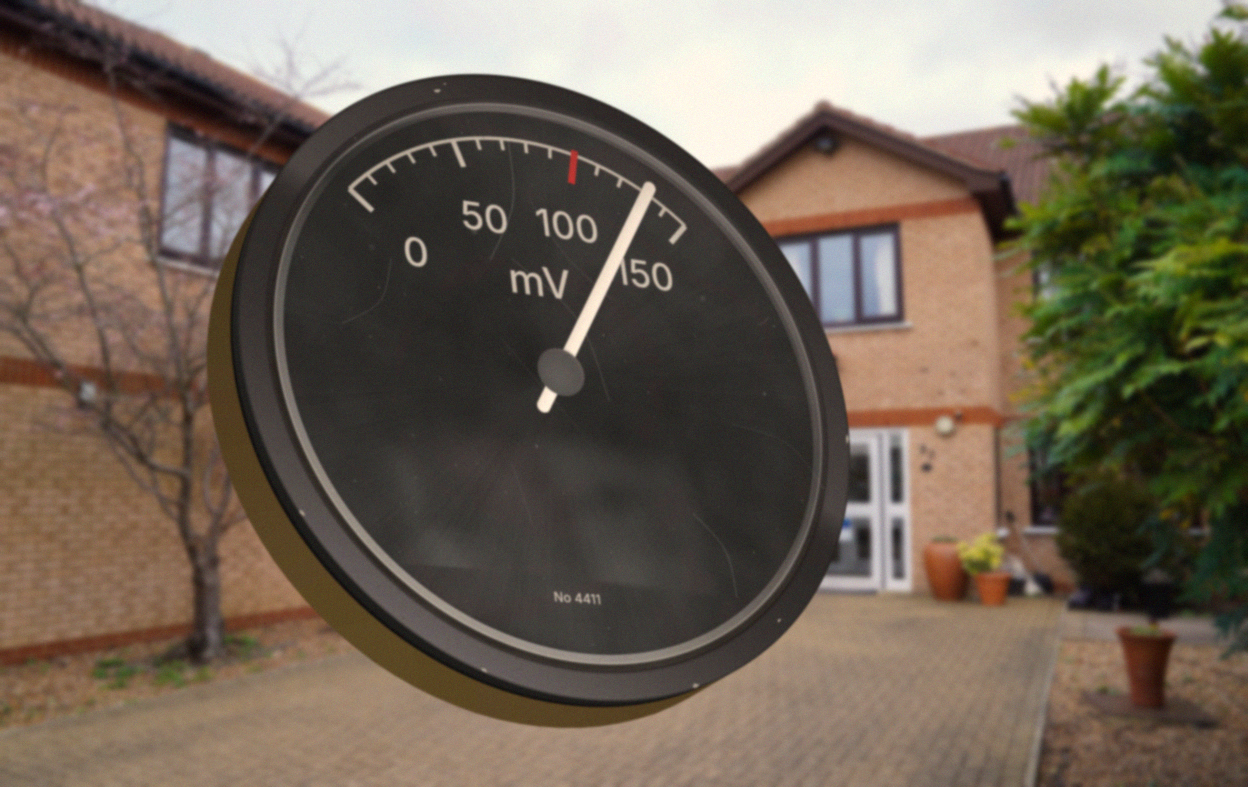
130mV
